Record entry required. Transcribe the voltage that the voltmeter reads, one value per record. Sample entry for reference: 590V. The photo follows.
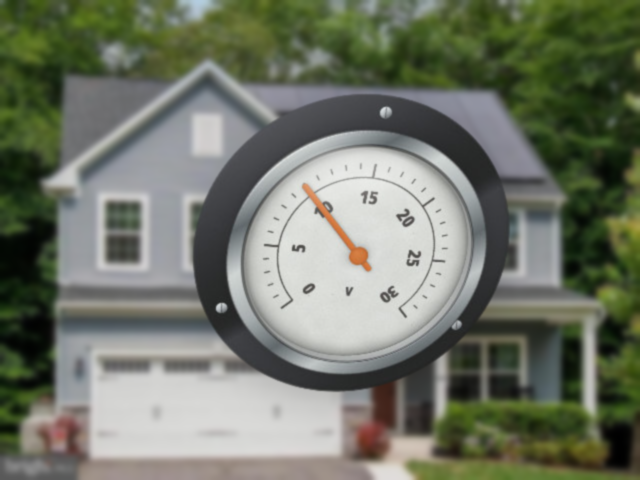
10V
